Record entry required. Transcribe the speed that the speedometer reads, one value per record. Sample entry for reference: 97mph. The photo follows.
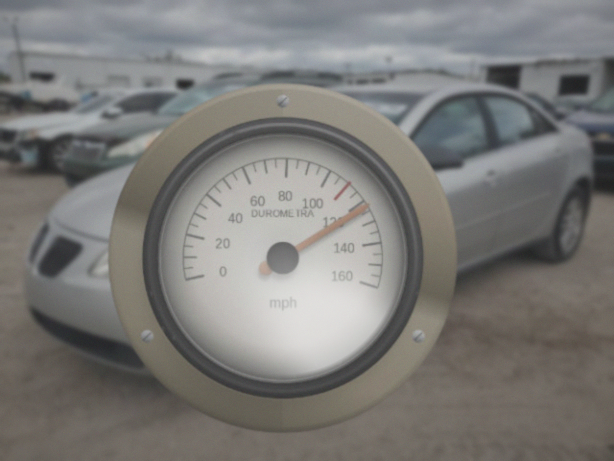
122.5mph
